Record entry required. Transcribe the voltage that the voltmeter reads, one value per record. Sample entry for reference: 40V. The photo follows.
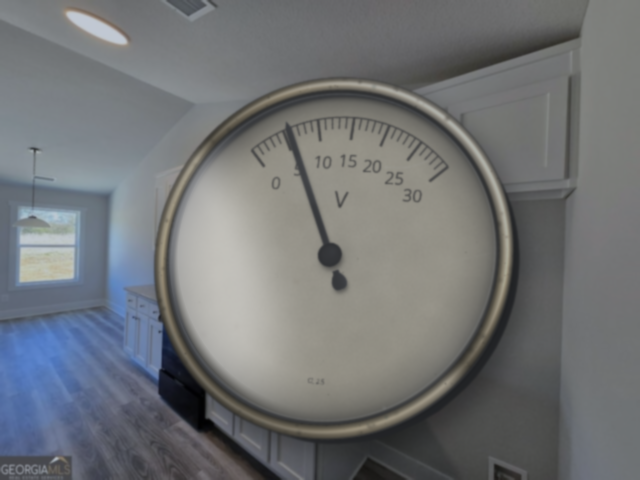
6V
